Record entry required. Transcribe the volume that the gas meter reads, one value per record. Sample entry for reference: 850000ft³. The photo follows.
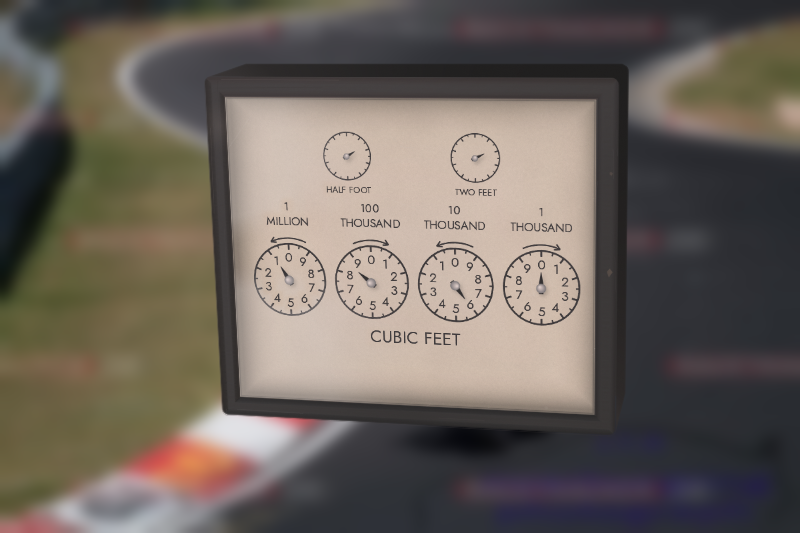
86000ft³
